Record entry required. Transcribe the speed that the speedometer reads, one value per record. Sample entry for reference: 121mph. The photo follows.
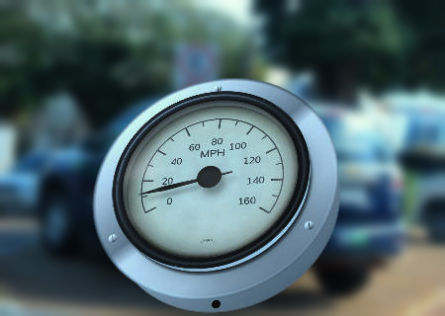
10mph
